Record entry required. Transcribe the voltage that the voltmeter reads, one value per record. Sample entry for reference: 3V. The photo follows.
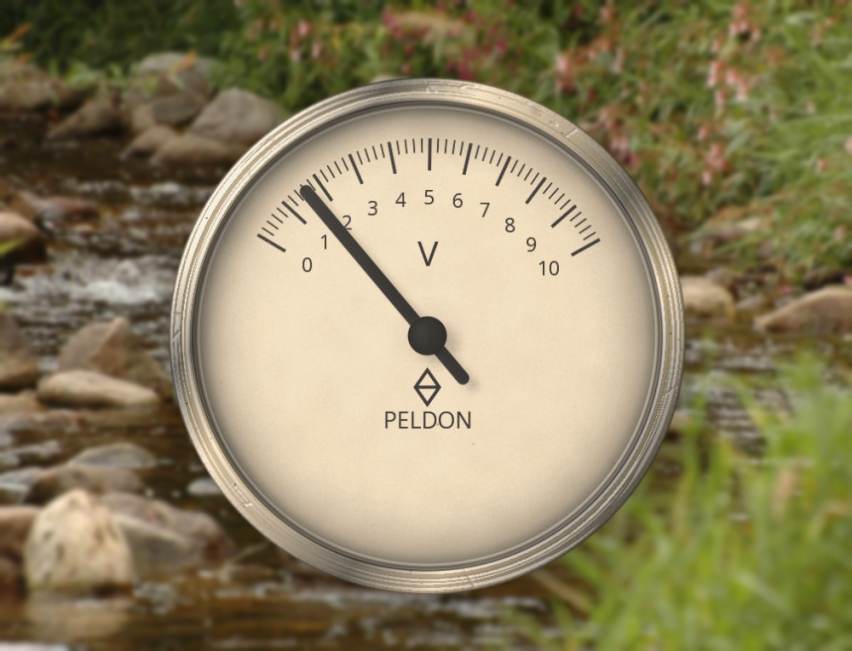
1.6V
